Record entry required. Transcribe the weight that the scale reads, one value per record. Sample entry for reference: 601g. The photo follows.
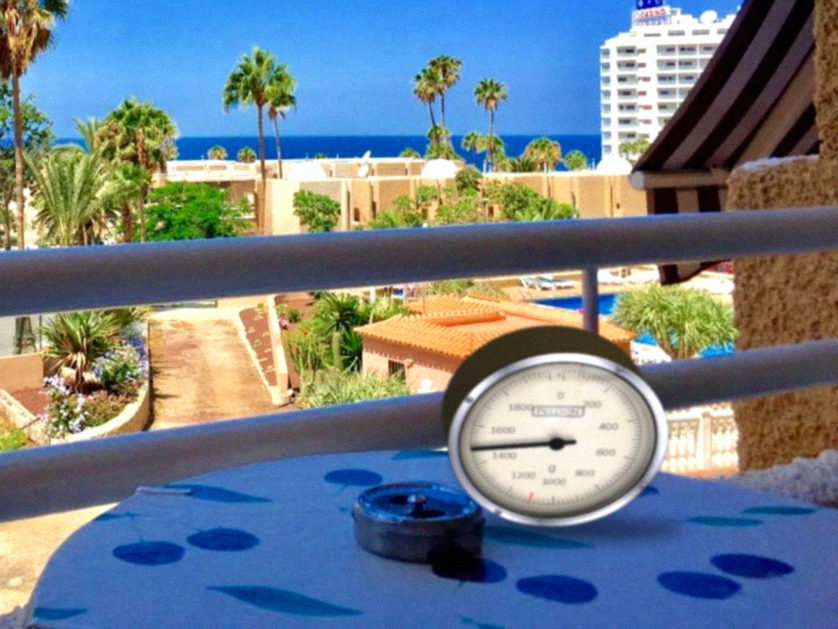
1500g
